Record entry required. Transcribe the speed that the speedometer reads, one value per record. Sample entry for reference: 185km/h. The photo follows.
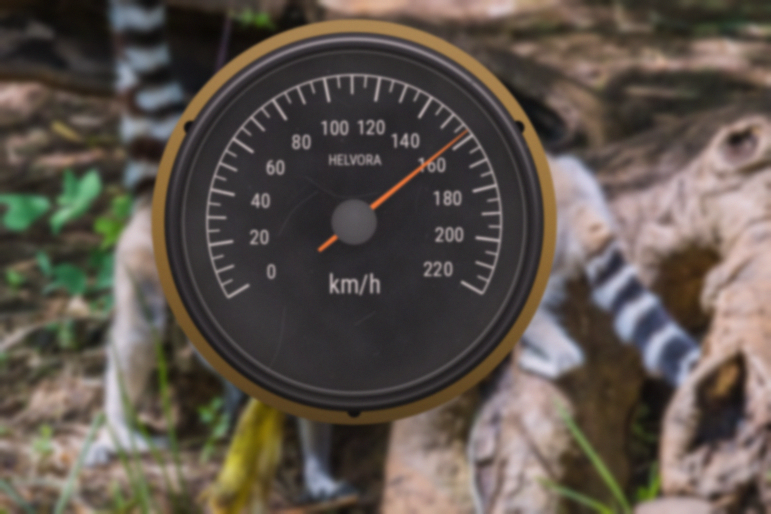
157.5km/h
